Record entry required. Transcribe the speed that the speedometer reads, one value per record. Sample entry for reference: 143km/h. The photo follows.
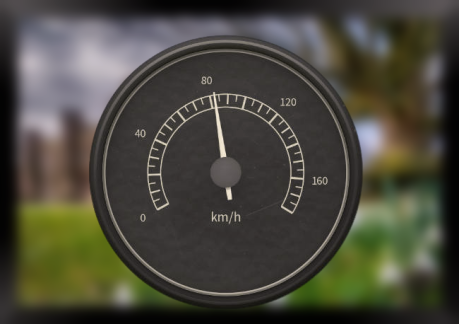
82.5km/h
